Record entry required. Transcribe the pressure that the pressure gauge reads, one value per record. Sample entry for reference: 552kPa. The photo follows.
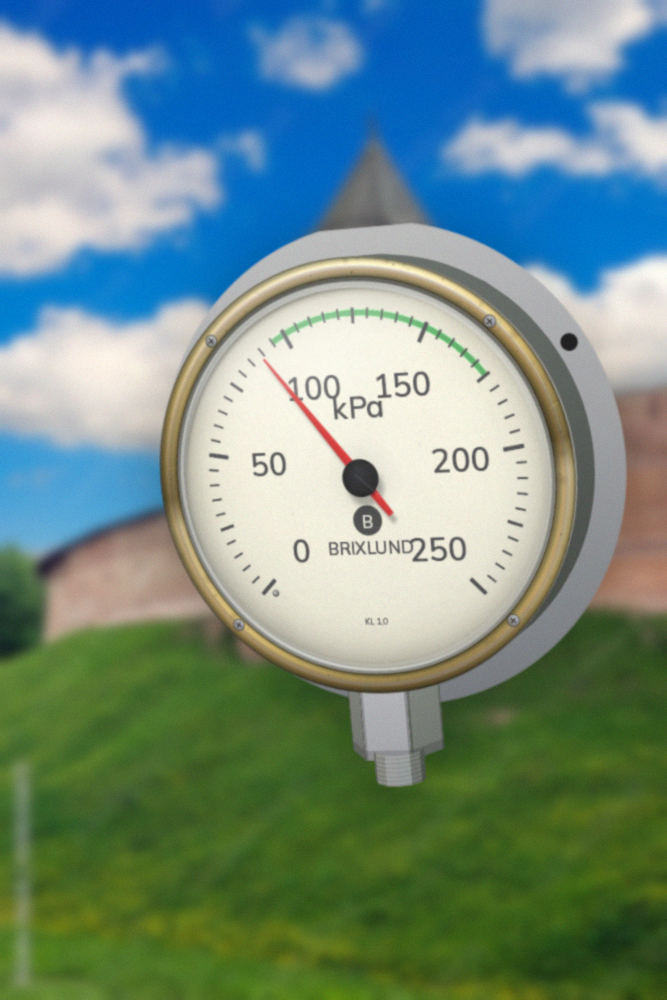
90kPa
